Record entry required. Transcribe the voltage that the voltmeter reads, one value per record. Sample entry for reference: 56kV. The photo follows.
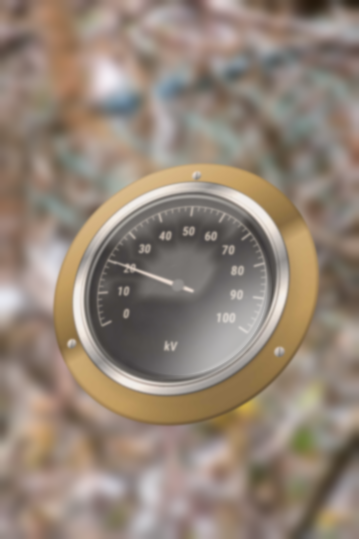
20kV
